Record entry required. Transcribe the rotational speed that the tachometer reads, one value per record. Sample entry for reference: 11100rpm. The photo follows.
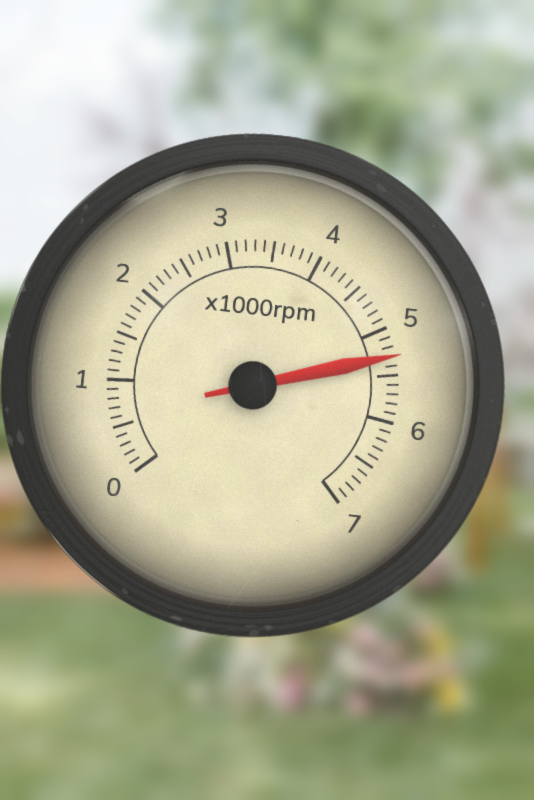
5300rpm
